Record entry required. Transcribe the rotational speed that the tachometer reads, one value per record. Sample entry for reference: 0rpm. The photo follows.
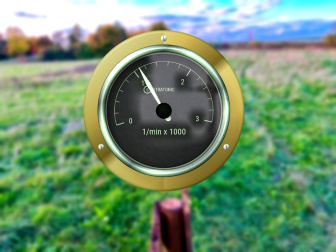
1100rpm
